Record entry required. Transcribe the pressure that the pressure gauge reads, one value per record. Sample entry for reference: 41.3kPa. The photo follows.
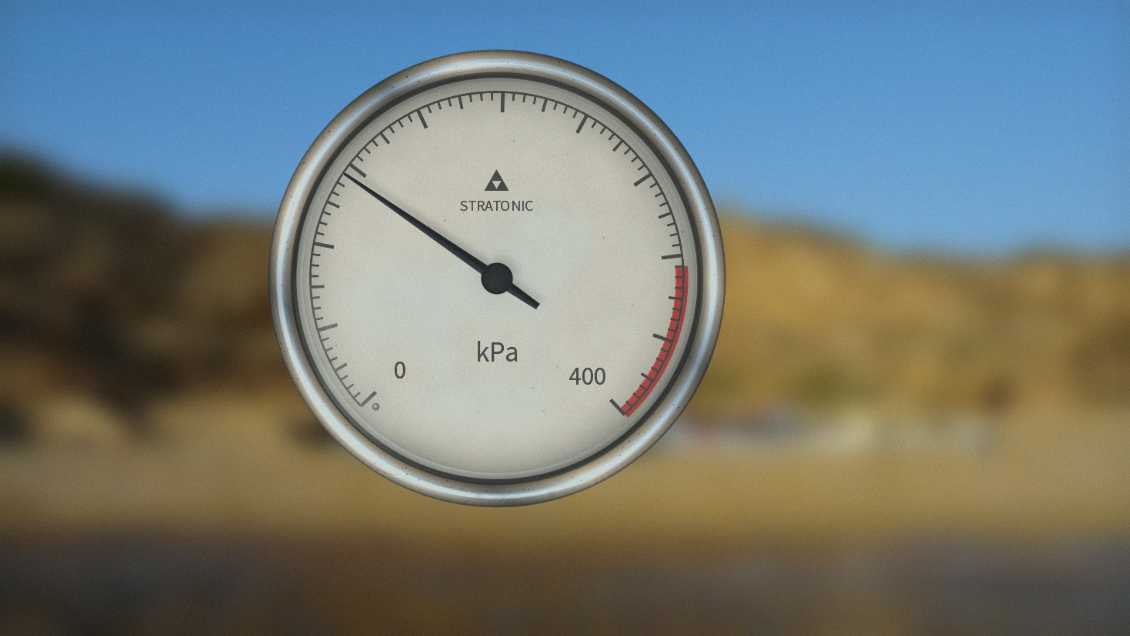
115kPa
